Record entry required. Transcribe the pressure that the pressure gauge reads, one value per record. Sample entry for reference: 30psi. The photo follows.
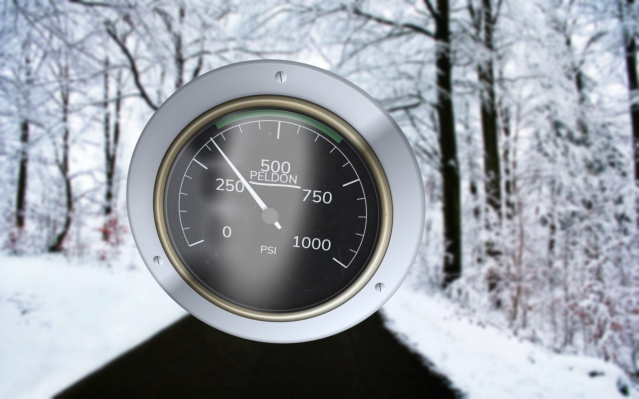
325psi
